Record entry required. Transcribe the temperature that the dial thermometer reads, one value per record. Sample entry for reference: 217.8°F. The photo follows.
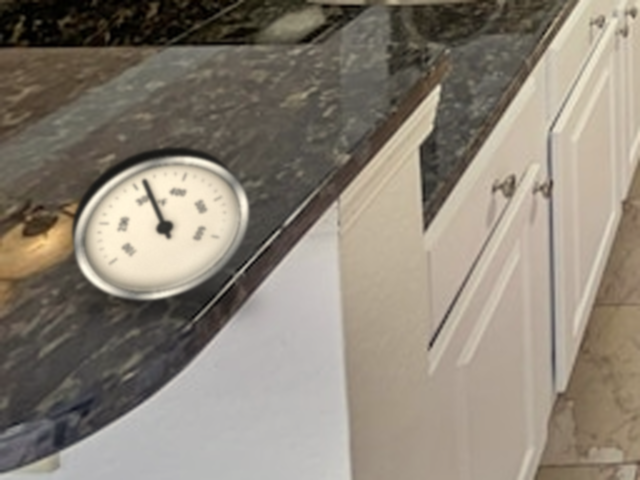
320°F
